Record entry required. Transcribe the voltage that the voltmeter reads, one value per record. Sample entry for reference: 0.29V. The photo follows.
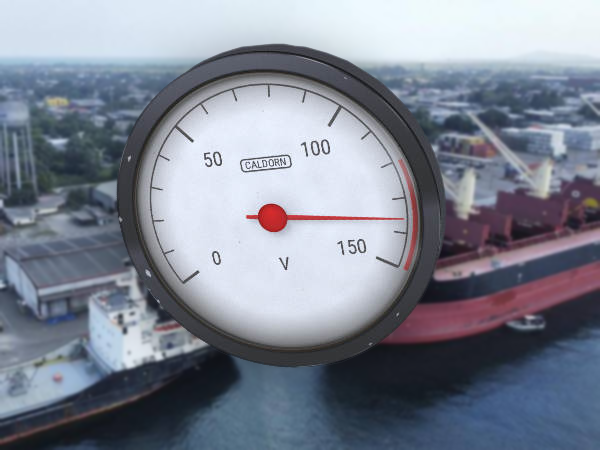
135V
